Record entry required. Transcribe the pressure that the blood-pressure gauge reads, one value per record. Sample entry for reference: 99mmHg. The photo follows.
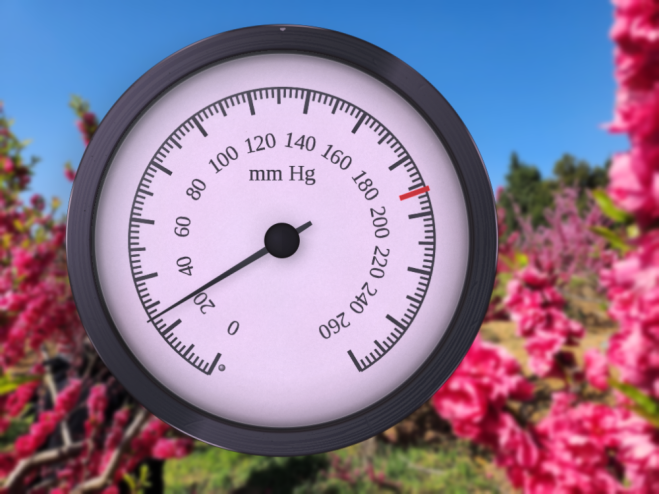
26mmHg
